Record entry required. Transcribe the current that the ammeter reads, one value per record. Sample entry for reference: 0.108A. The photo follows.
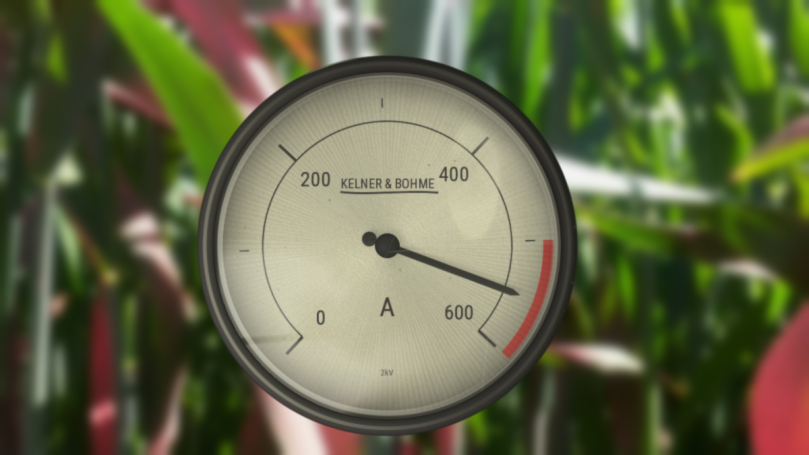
550A
